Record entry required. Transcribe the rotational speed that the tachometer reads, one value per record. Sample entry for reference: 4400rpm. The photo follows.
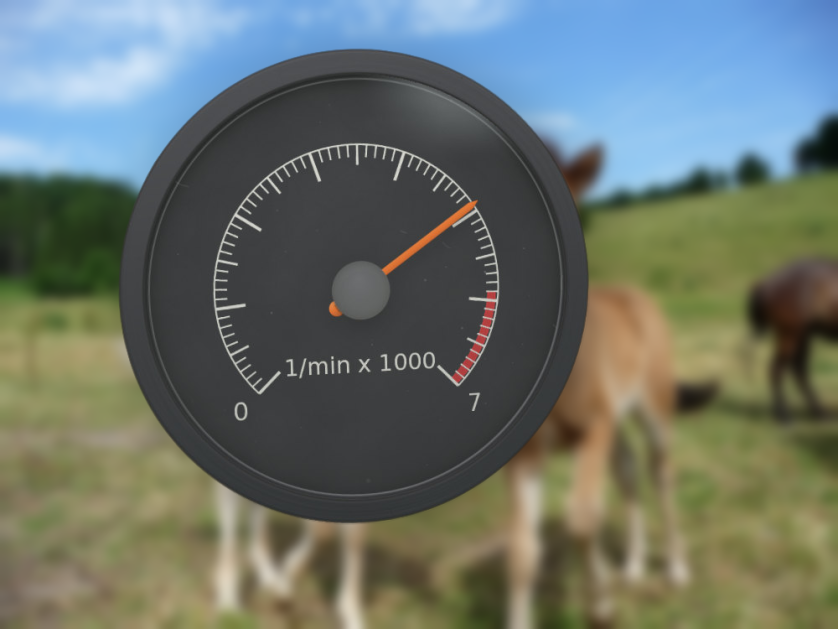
4900rpm
